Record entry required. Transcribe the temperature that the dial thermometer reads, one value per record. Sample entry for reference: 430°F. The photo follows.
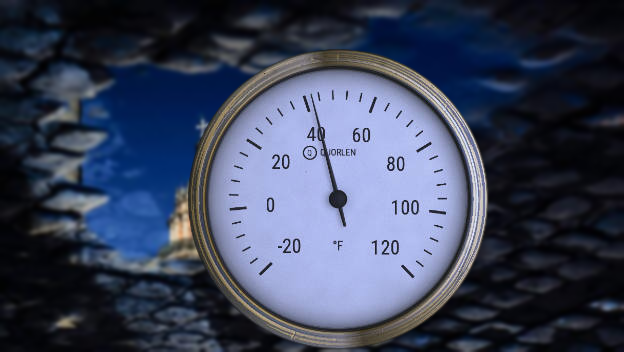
42°F
